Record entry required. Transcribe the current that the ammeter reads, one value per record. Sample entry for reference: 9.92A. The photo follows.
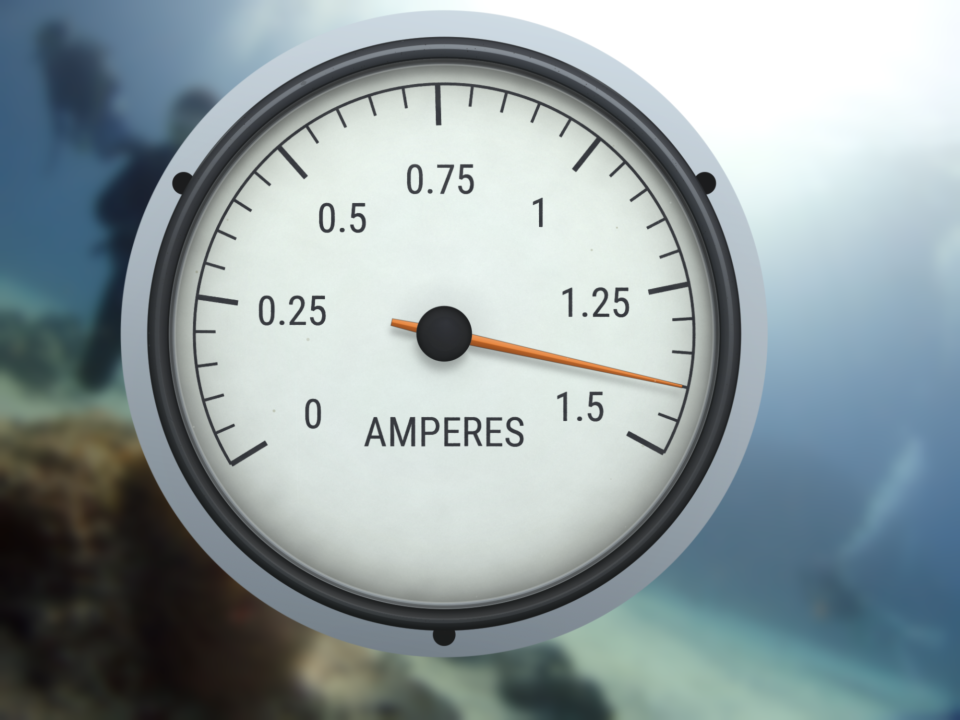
1.4A
